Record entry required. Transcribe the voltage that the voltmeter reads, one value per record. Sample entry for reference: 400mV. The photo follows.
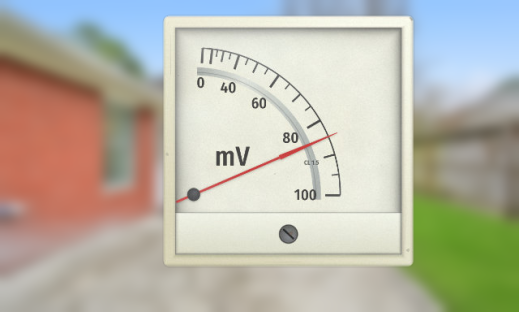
85mV
